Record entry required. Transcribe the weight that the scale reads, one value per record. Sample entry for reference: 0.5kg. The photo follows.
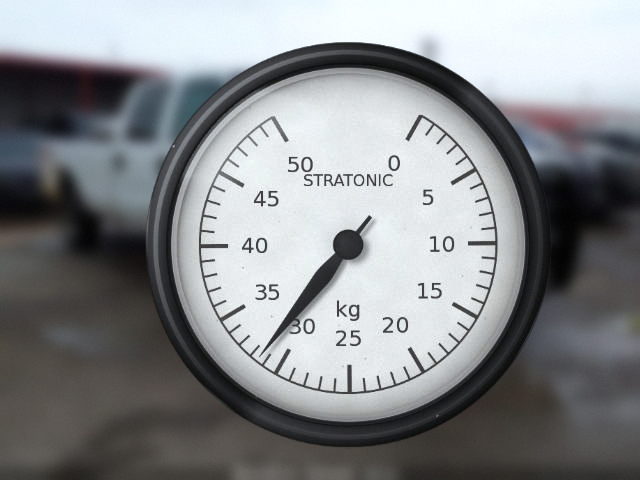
31.5kg
